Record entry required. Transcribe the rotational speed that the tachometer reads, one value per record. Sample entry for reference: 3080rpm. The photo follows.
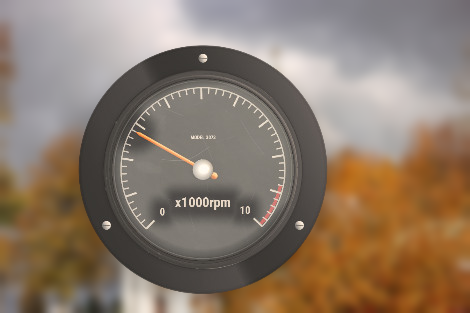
2800rpm
